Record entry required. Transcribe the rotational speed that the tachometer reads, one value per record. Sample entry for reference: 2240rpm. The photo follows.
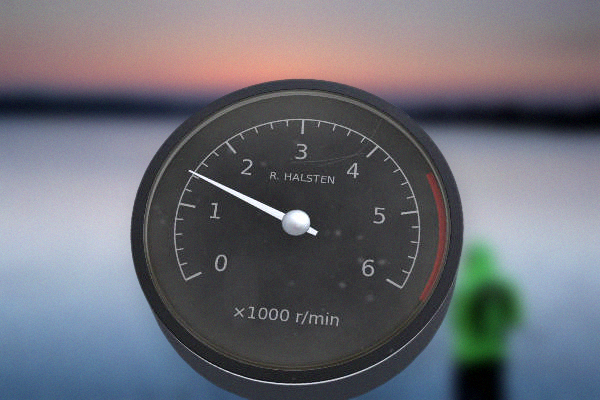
1400rpm
